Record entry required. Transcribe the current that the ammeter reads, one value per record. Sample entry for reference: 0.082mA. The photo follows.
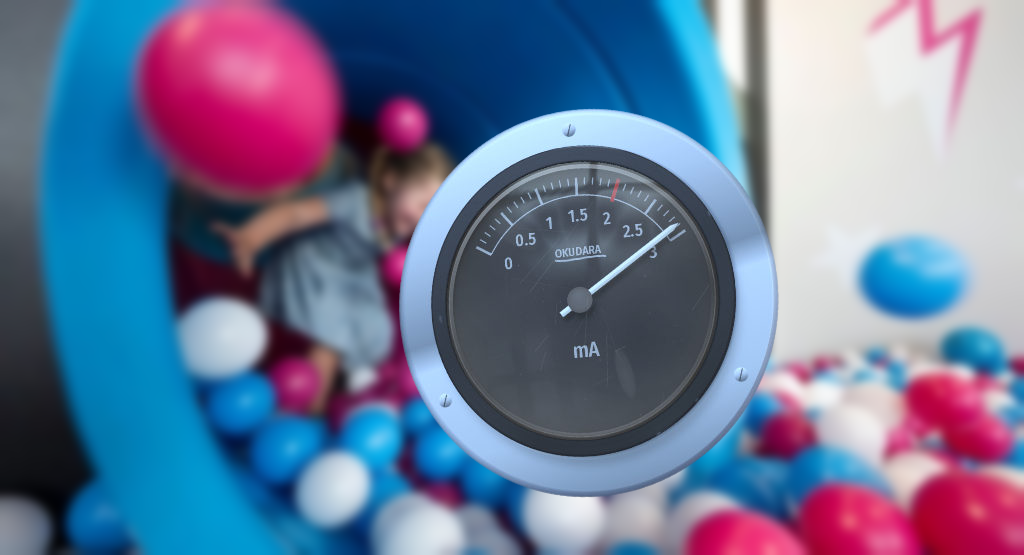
2.9mA
